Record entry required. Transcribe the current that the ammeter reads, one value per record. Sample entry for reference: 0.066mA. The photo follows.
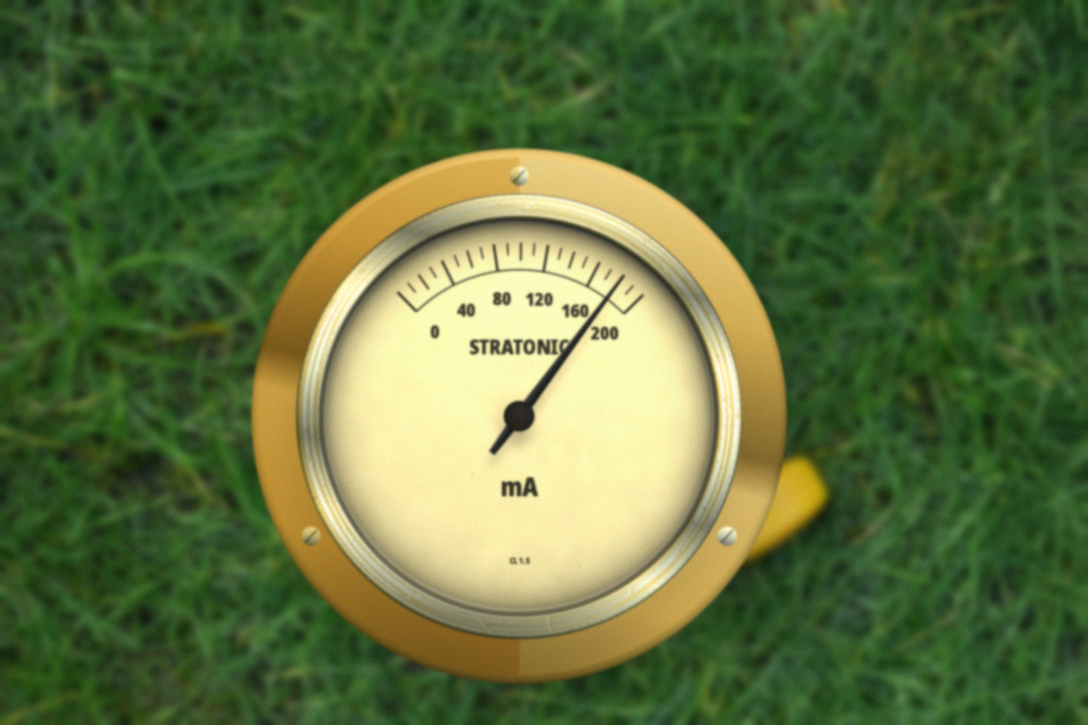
180mA
